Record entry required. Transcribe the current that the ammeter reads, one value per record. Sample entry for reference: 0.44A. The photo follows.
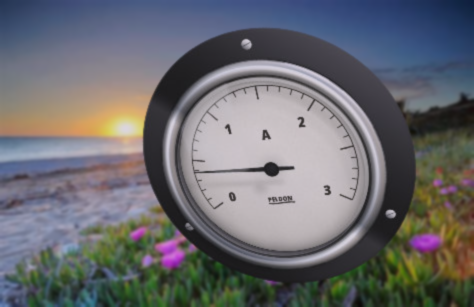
0.4A
